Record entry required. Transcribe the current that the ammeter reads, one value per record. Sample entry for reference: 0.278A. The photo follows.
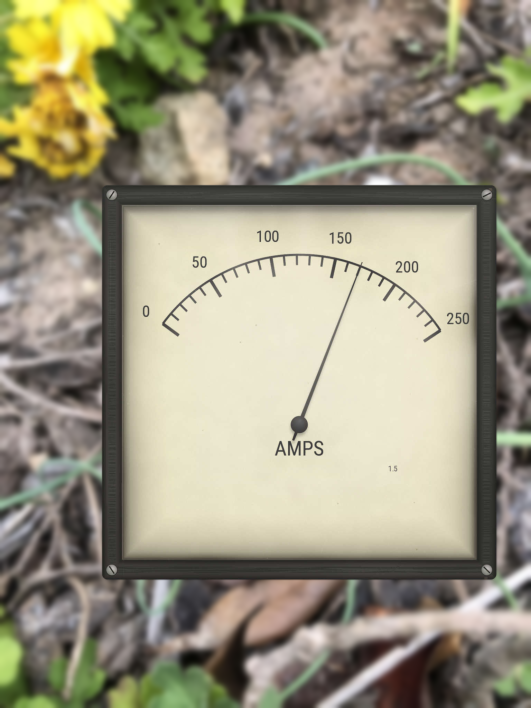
170A
